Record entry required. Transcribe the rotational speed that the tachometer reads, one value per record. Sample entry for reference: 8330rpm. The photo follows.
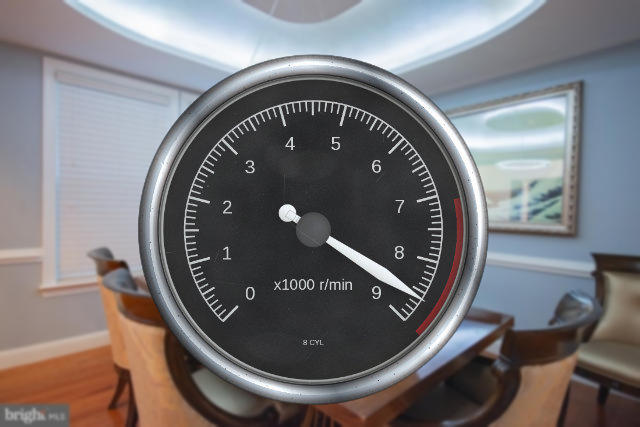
8600rpm
